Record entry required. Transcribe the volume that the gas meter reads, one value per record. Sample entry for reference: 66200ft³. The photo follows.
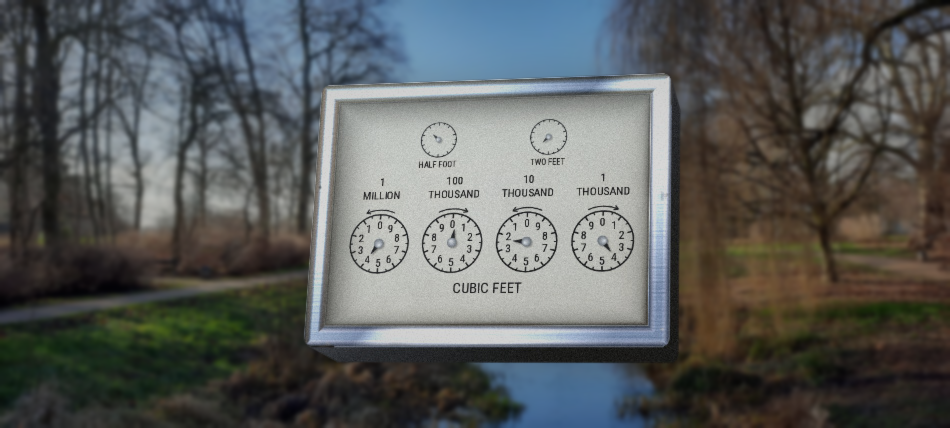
402400ft³
